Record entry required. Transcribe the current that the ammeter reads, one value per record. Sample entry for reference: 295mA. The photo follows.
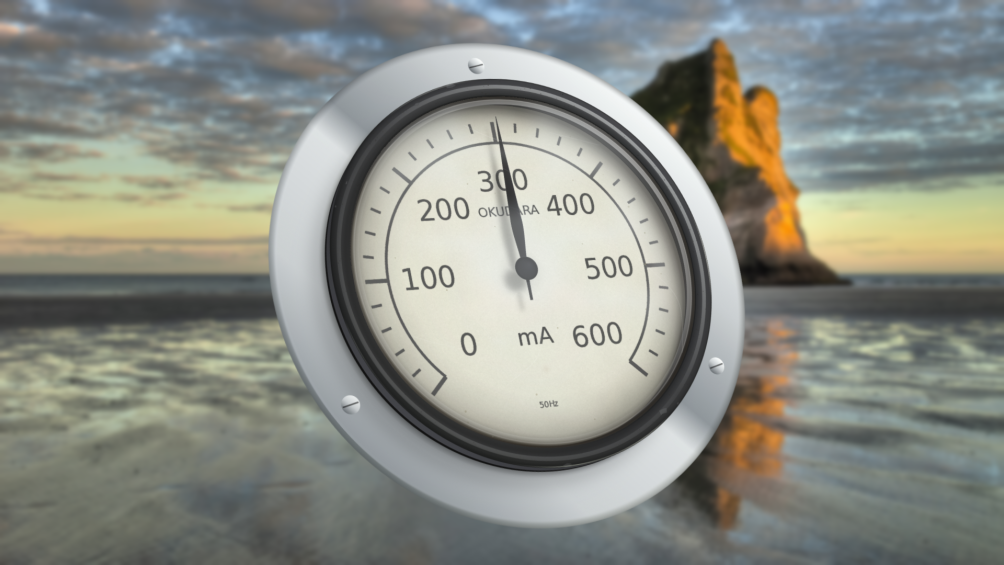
300mA
